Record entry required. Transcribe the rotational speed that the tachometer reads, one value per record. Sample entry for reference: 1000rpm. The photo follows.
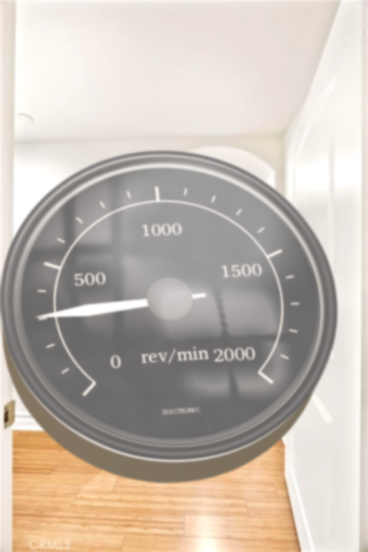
300rpm
